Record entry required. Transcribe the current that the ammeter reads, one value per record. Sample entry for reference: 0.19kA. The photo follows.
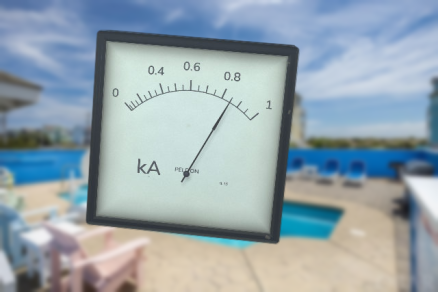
0.85kA
